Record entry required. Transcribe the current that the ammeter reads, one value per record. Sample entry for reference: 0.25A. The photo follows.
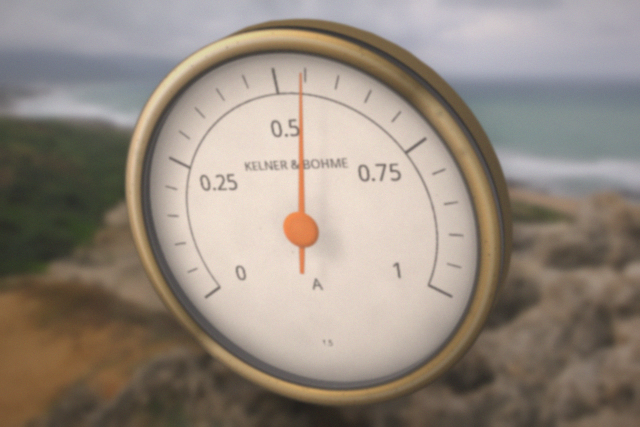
0.55A
